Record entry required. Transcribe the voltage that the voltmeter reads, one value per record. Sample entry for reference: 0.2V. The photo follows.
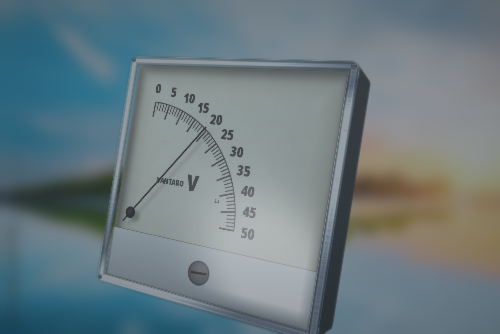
20V
